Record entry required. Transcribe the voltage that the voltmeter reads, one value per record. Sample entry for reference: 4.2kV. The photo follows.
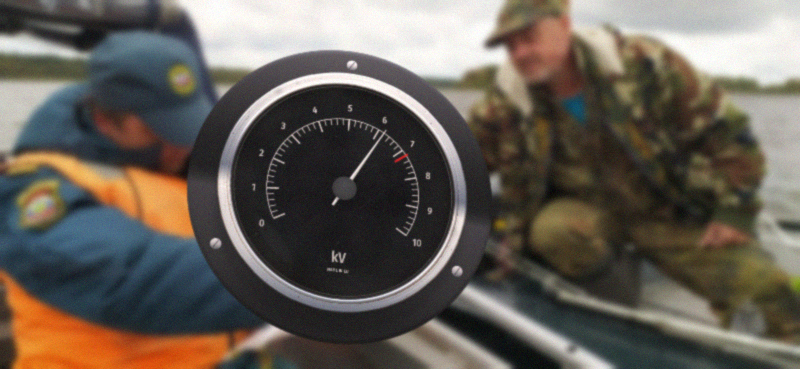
6.2kV
